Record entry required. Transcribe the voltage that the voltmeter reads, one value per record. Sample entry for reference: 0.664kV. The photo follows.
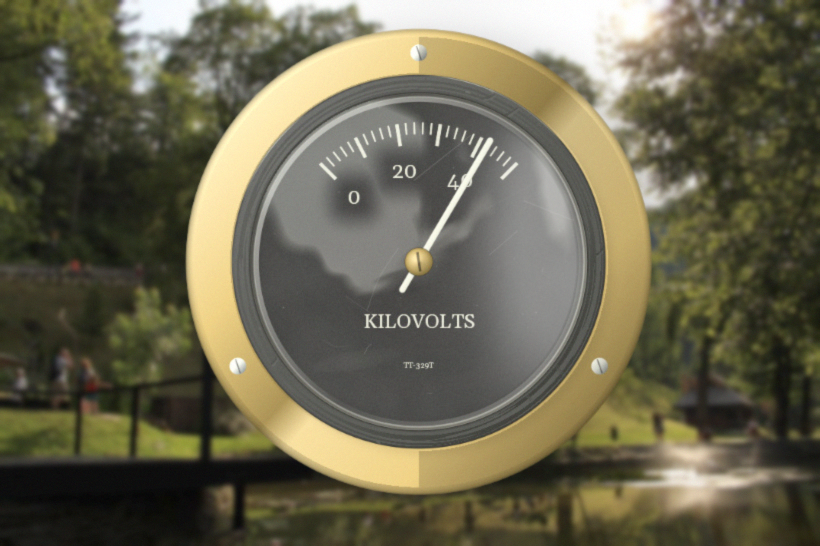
42kV
